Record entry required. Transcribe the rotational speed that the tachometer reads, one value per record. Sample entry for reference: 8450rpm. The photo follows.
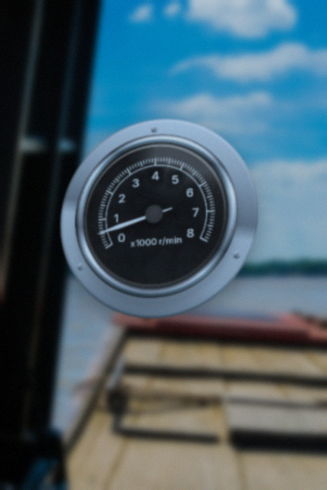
500rpm
